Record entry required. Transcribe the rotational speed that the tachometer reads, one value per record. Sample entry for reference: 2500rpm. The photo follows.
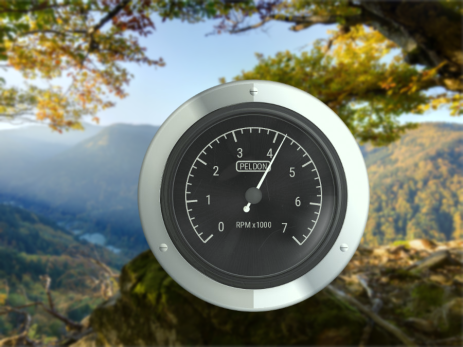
4200rpm
